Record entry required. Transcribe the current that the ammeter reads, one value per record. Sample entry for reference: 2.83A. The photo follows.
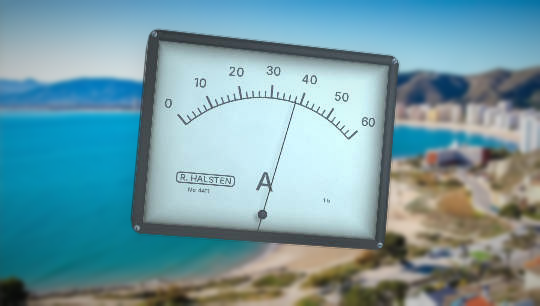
38A
